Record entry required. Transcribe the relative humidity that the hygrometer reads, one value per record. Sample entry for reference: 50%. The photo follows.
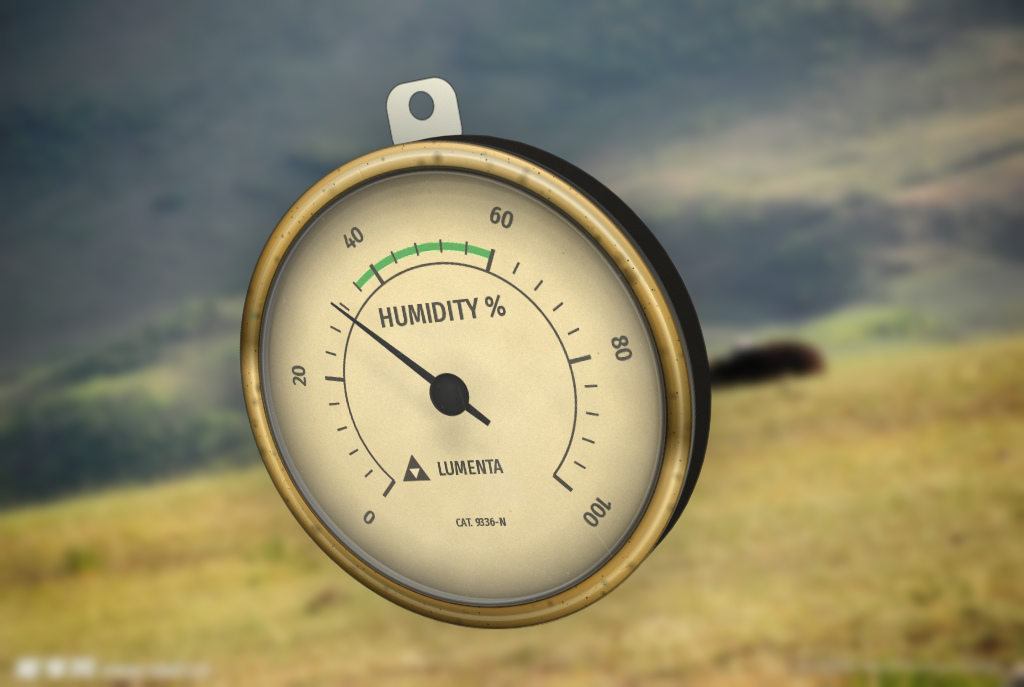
32%
